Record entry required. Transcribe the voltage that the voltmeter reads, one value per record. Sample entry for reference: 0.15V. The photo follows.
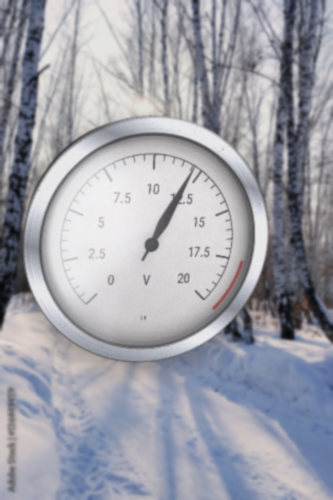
12V
